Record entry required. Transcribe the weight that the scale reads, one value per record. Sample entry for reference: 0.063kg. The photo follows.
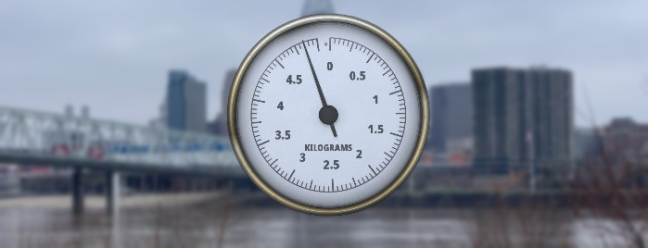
4.85kg
